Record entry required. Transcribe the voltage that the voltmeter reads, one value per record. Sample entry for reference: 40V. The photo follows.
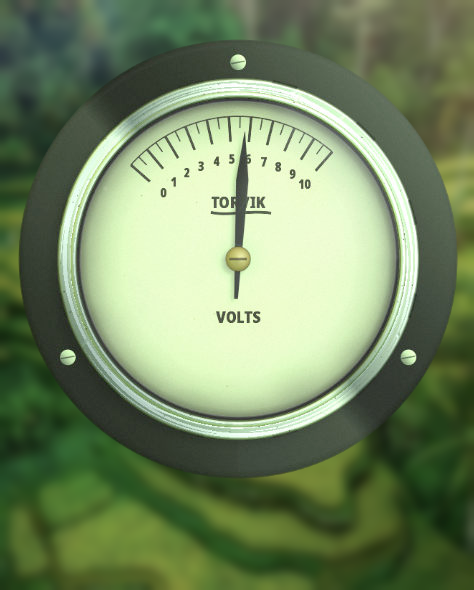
5.75V
